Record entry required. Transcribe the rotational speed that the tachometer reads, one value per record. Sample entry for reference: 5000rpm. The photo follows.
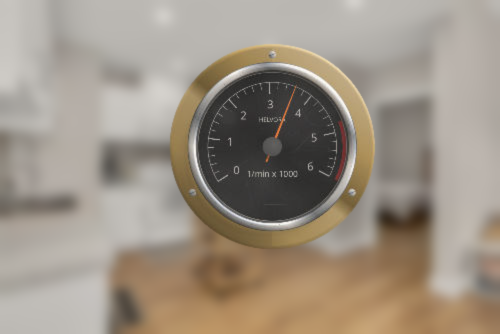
3600rpm
